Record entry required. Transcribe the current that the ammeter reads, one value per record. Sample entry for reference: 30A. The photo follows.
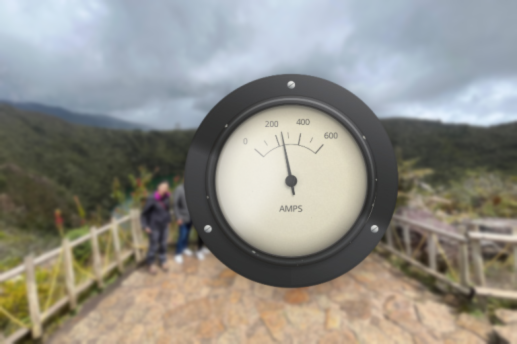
250A
